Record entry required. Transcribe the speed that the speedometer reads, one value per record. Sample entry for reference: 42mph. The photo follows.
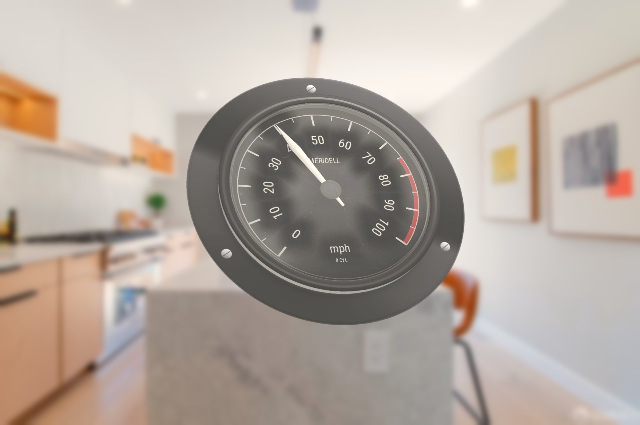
40mph
